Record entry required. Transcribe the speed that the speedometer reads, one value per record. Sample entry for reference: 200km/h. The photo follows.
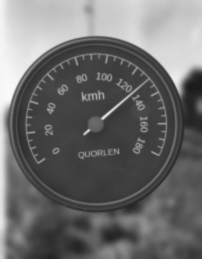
130km/h
